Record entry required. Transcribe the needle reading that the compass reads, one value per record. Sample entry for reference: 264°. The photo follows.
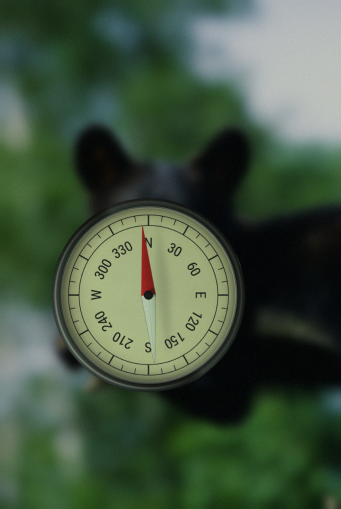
355°
